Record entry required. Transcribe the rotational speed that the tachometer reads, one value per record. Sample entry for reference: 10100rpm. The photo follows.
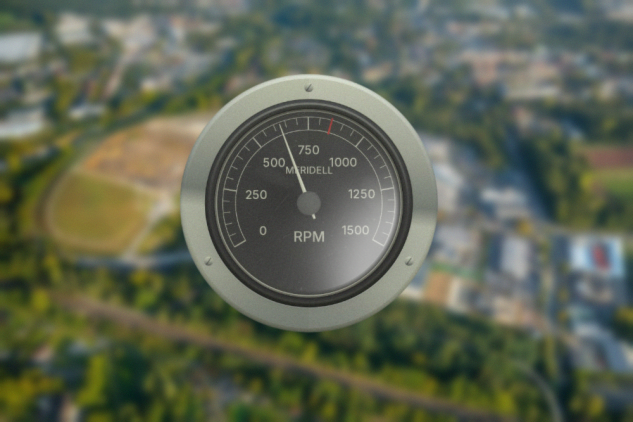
625rpm
